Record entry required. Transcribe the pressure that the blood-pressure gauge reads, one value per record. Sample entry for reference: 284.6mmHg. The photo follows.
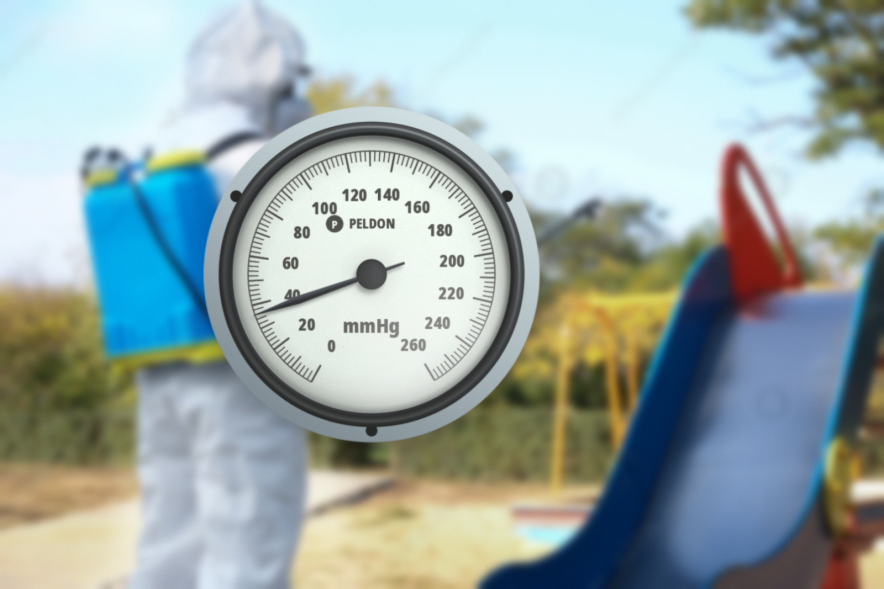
36mmHg
